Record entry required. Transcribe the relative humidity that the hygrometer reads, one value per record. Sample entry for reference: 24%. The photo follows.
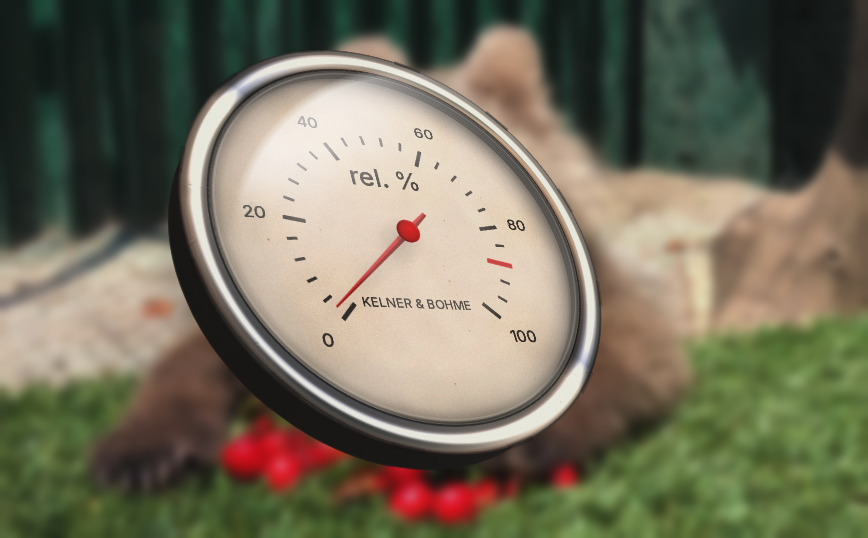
2%
